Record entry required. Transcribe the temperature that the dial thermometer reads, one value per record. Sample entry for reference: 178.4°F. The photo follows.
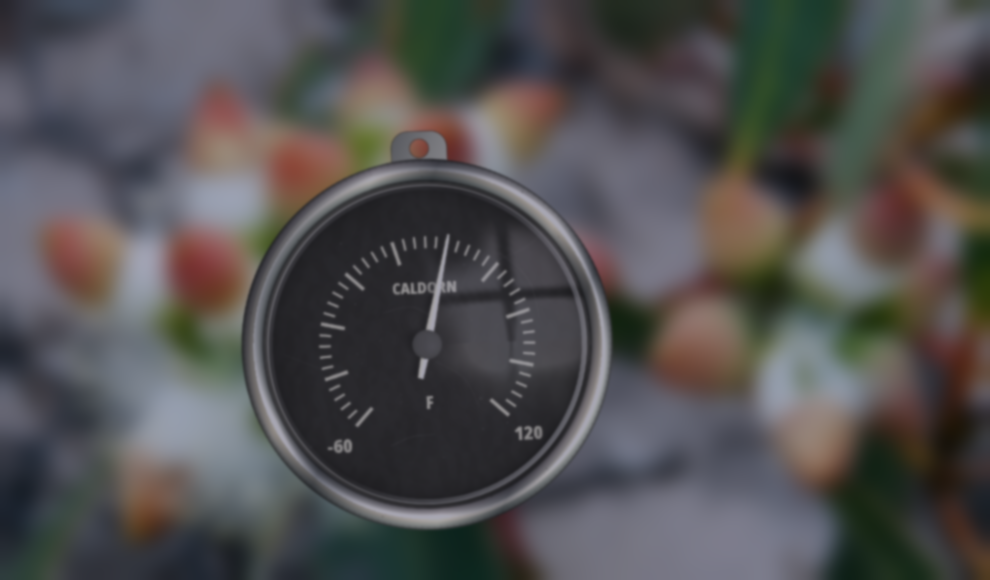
40°F
